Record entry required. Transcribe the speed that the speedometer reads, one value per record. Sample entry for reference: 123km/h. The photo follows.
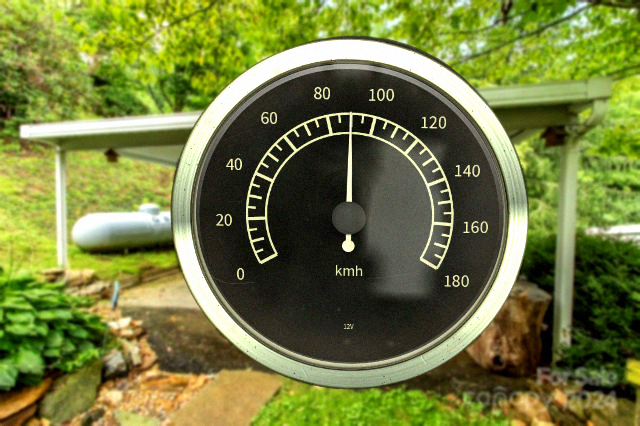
90km/h
